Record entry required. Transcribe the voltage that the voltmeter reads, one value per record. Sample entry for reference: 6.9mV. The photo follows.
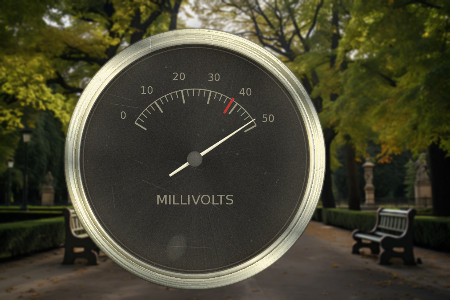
48mV
